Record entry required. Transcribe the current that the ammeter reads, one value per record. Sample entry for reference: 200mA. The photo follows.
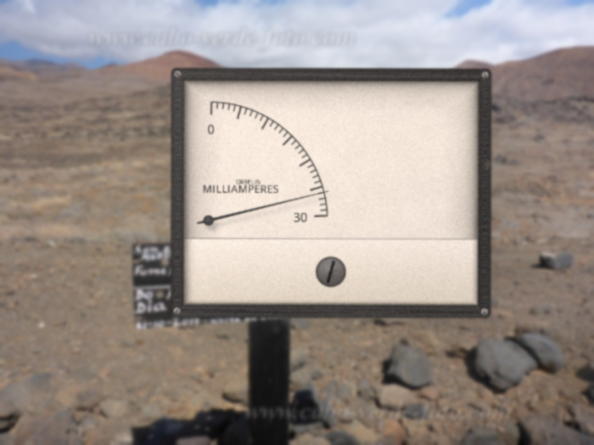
26mA
